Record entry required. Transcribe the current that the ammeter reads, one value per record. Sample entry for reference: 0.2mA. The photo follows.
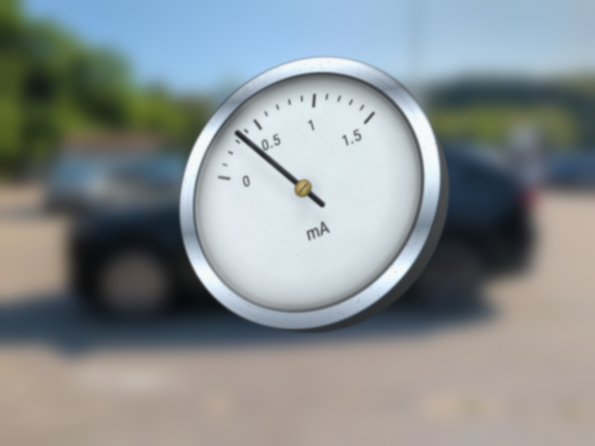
0.35mA
